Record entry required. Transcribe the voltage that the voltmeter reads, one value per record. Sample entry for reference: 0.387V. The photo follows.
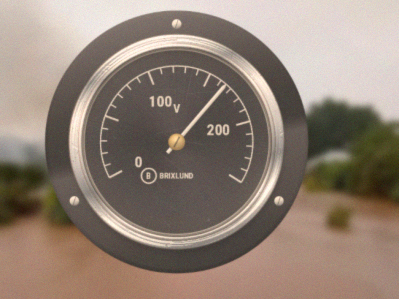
165V
